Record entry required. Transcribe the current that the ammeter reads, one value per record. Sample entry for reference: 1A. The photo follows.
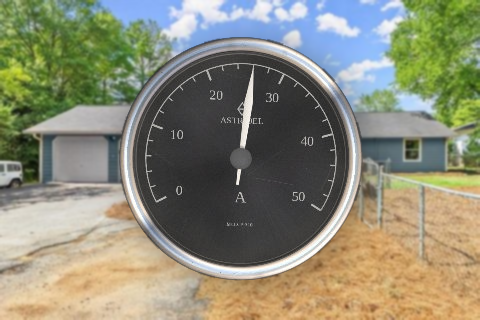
26A
